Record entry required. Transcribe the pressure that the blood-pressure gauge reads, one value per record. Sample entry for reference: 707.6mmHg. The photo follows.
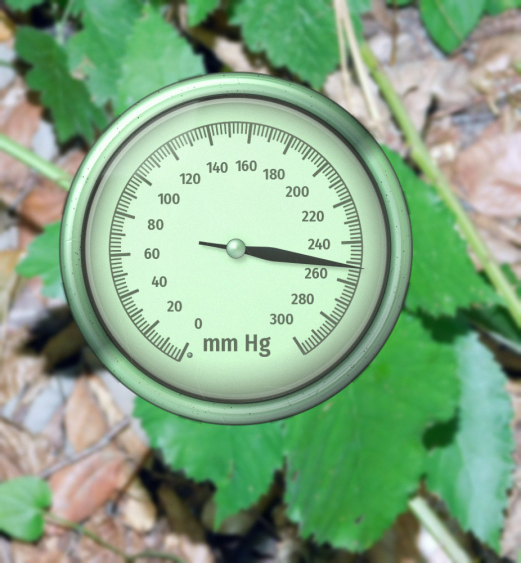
252mmHg
